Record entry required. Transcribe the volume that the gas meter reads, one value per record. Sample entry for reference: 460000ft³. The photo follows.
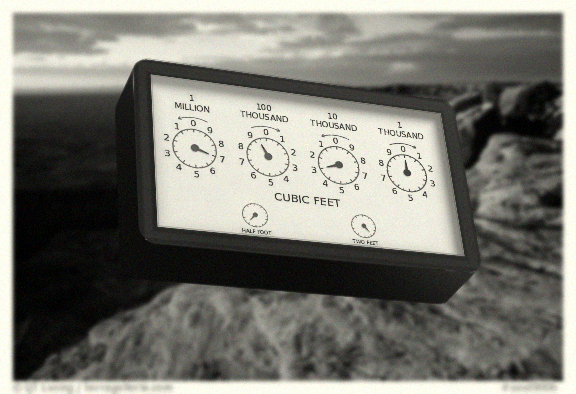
693000ft³
